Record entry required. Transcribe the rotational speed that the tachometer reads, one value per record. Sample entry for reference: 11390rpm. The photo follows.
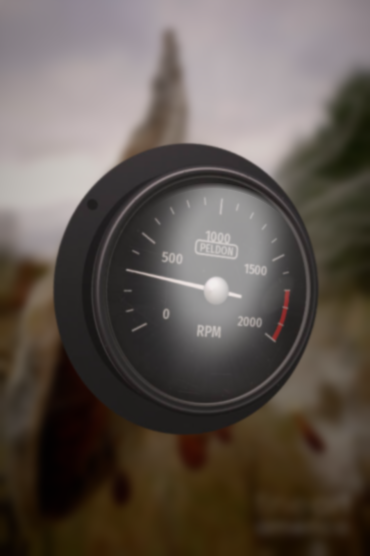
300rpm
